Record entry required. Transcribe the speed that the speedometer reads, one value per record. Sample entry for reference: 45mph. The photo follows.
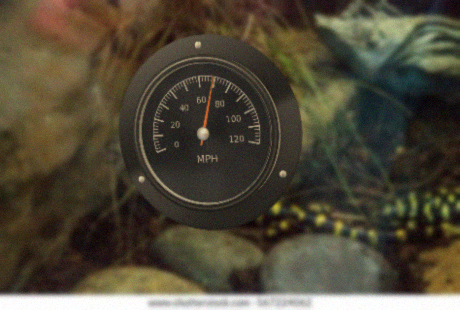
70mph
